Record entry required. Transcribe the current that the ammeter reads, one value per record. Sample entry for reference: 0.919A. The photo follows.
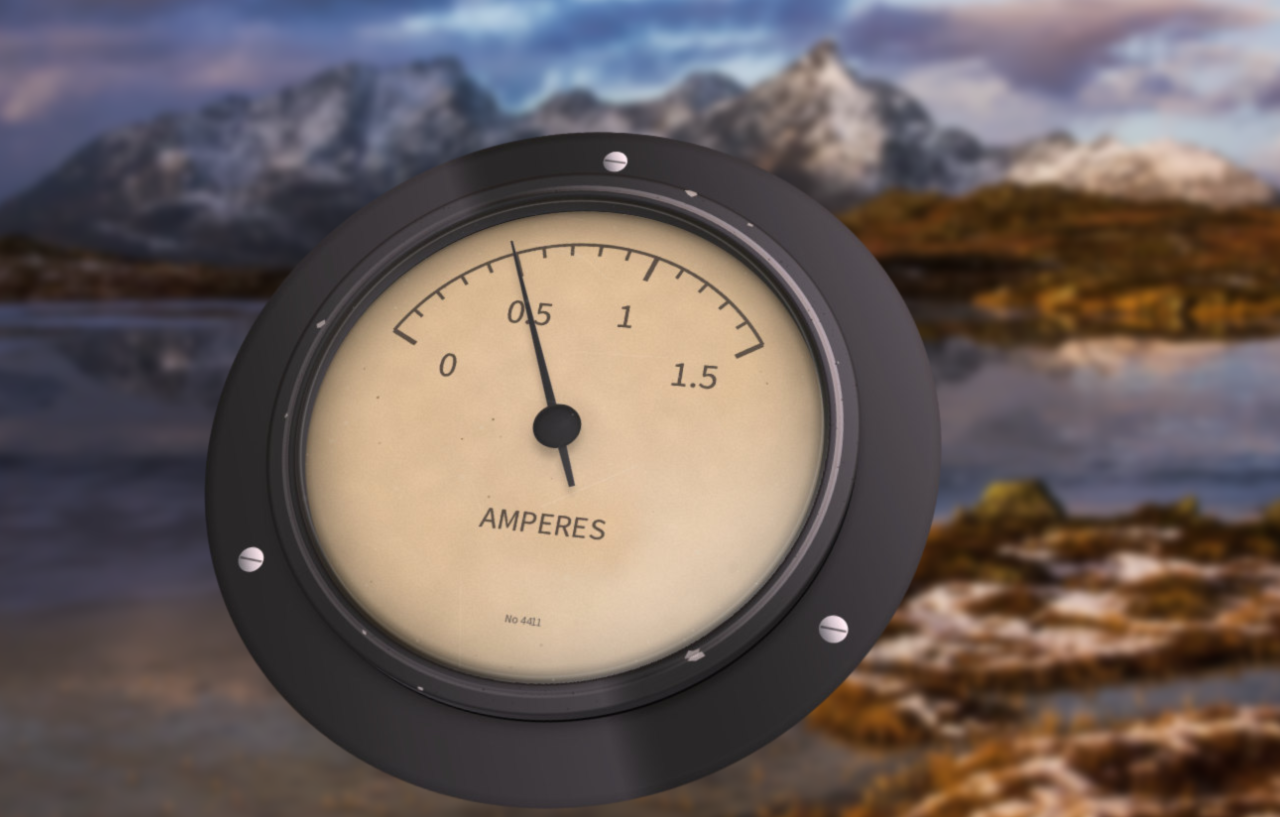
0.5A
